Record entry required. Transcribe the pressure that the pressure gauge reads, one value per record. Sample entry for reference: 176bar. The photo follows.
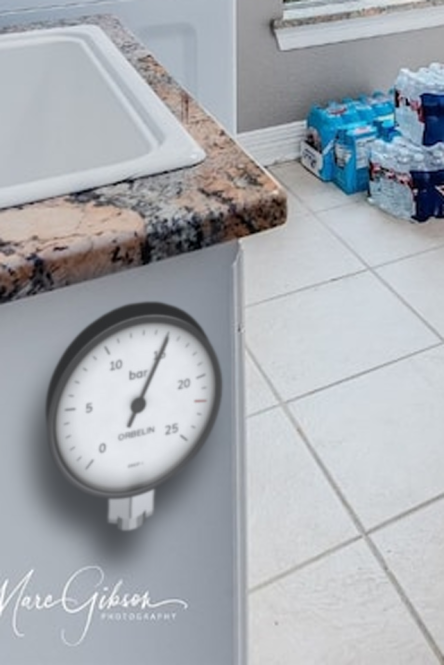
15bar
